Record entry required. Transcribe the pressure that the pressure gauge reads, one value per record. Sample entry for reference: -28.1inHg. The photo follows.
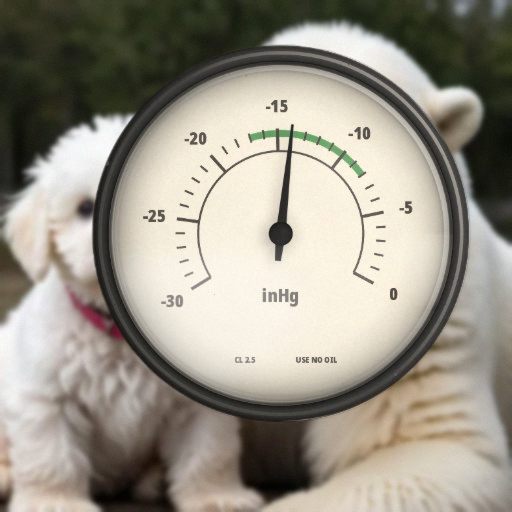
-14inHg
